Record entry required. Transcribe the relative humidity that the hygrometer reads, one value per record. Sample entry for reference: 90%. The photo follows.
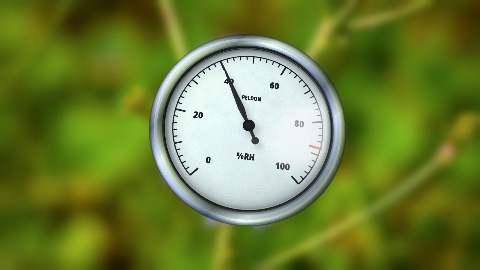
40%
